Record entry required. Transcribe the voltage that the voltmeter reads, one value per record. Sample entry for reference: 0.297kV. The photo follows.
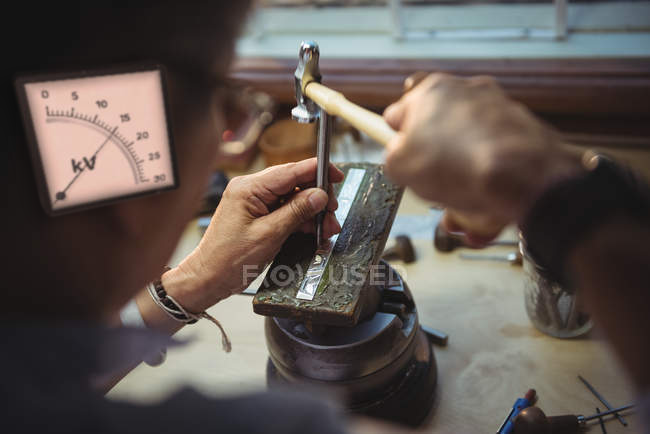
15kV
